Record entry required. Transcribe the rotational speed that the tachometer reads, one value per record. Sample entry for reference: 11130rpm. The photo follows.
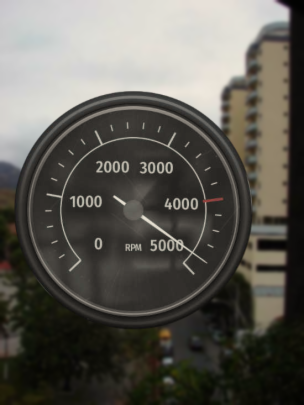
4800rpm
